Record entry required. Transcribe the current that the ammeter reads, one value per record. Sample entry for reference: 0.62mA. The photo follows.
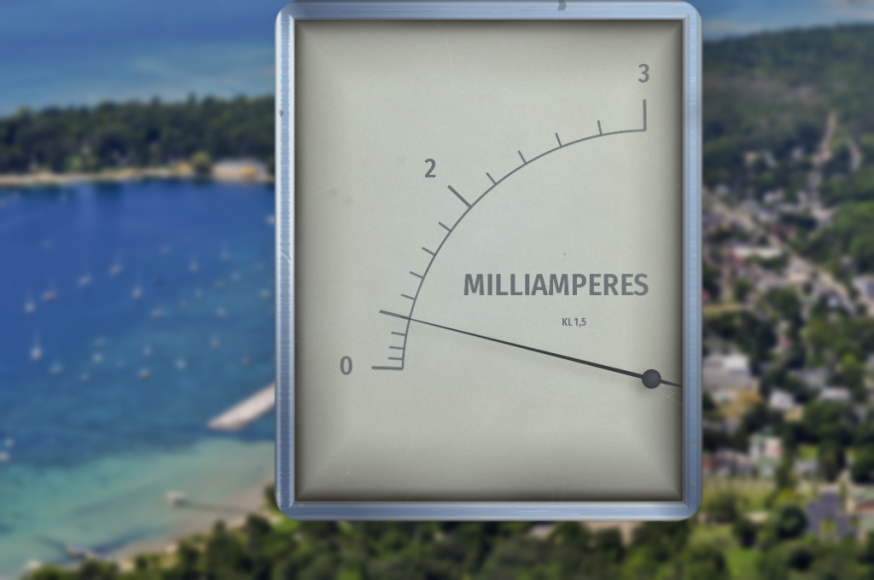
1mA
